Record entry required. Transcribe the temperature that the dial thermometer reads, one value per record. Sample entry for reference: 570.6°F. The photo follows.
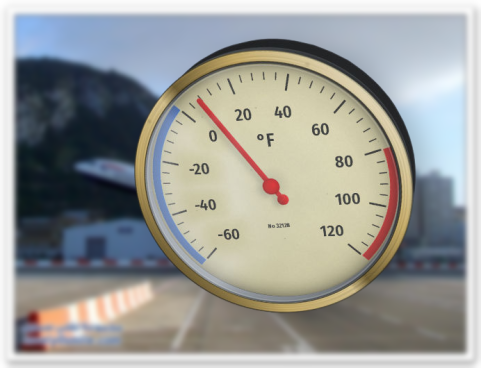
8°F
